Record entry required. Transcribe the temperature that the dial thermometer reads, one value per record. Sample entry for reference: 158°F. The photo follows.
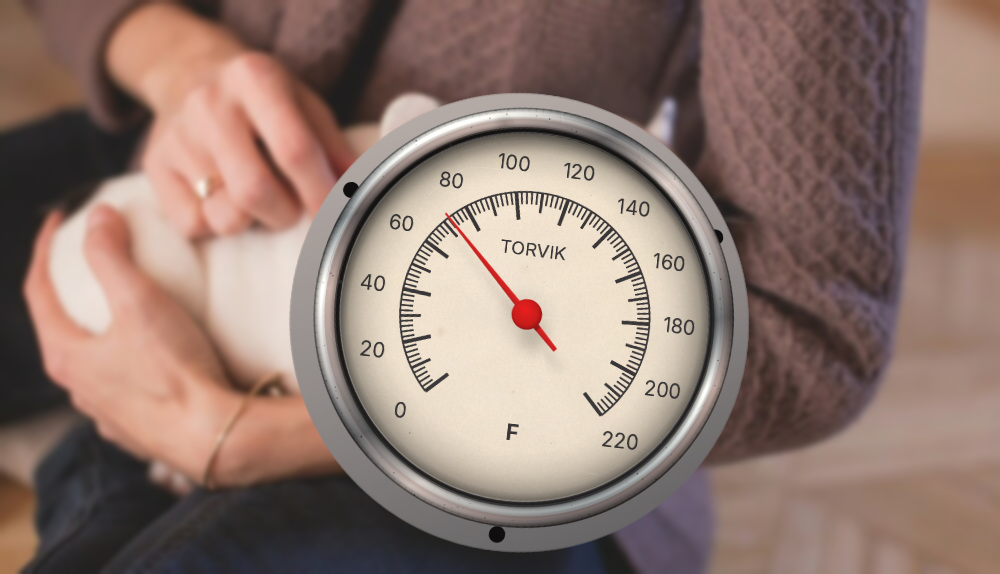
72°F
